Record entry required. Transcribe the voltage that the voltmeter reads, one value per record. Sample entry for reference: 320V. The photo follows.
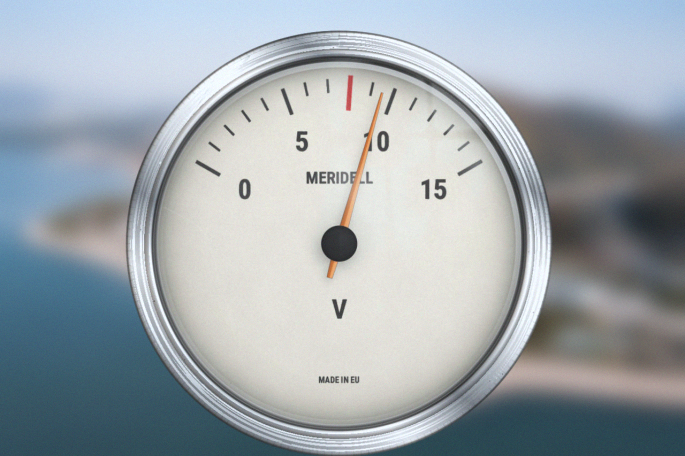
9.5V
